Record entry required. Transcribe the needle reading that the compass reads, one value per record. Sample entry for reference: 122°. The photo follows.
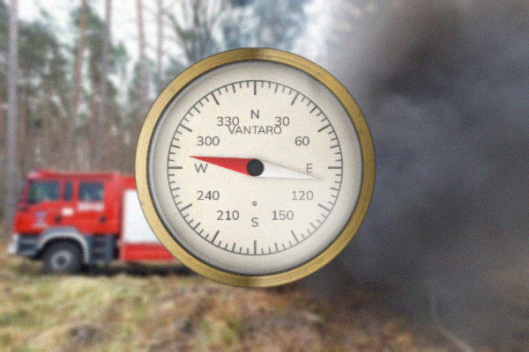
280°
